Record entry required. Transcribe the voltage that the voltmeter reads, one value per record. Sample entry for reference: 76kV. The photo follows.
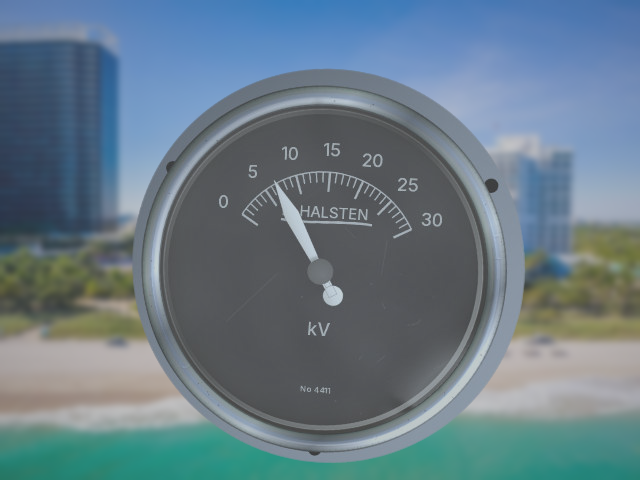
7kV
